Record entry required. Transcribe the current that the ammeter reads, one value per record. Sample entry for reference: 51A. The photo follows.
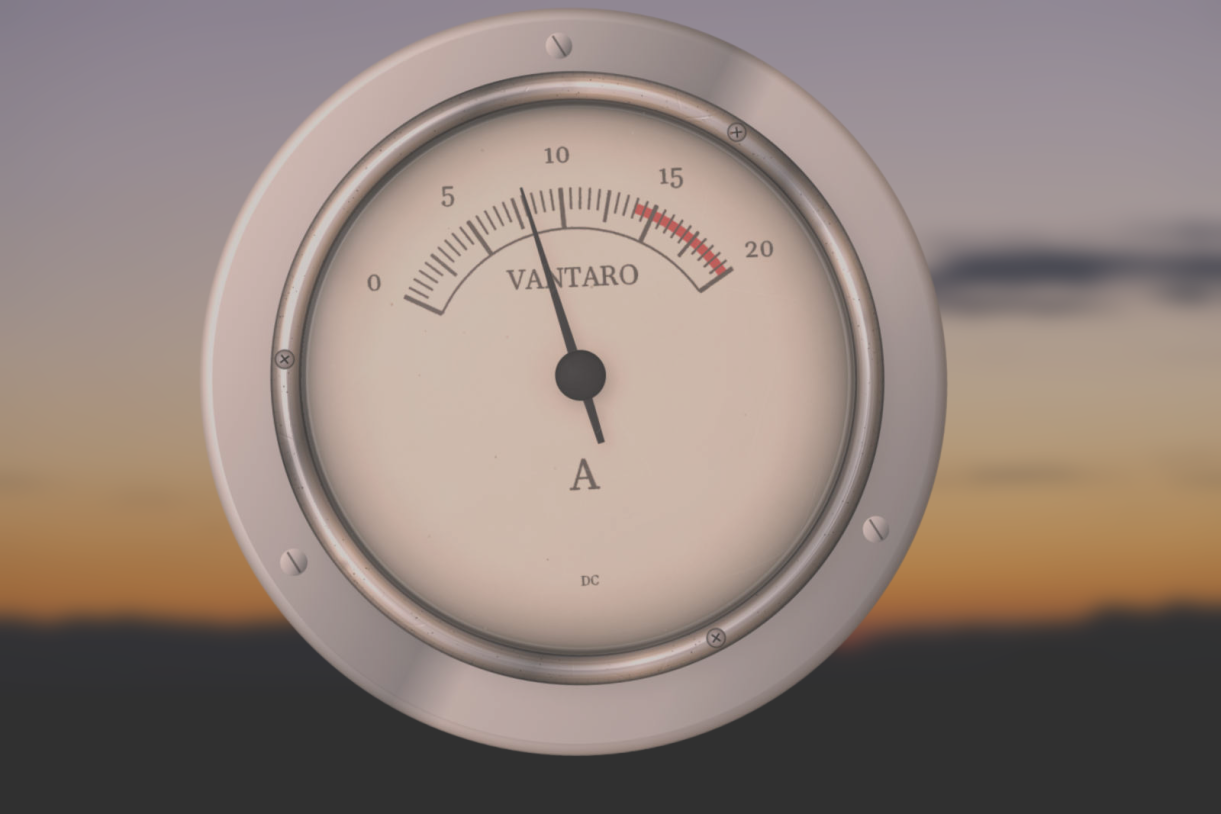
8A
